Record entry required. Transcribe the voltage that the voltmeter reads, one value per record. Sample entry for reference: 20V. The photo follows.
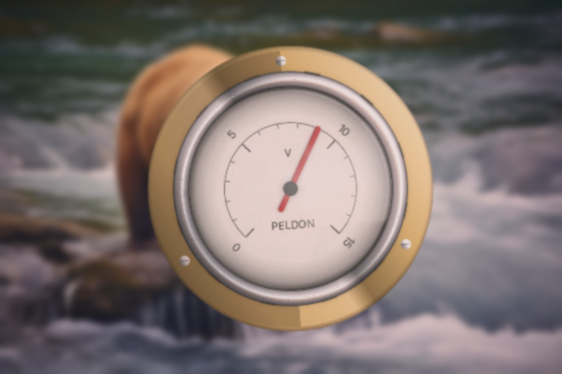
9V
